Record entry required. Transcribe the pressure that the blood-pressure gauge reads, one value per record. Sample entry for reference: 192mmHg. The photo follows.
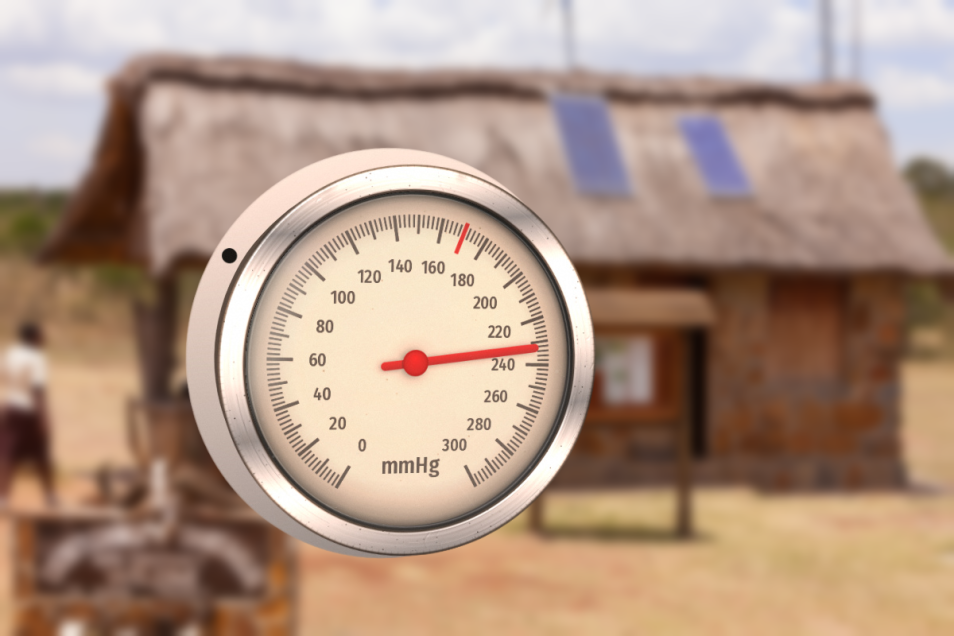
232mmHg
